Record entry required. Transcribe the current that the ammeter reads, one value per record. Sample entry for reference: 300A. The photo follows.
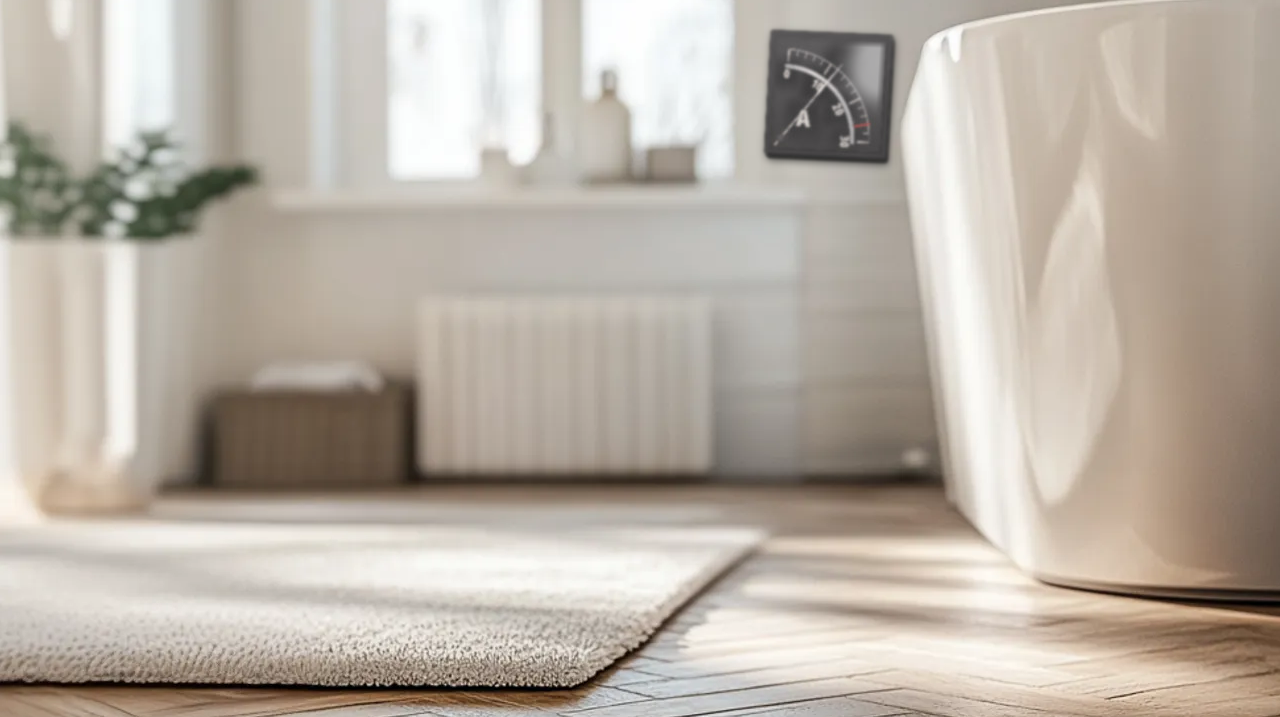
12A
